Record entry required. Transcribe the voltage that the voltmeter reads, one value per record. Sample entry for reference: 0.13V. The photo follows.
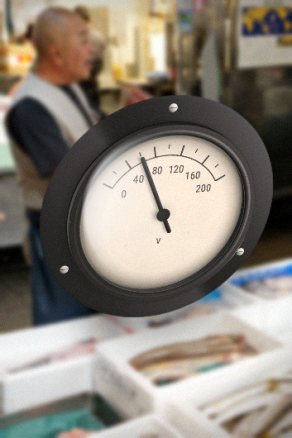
60V
